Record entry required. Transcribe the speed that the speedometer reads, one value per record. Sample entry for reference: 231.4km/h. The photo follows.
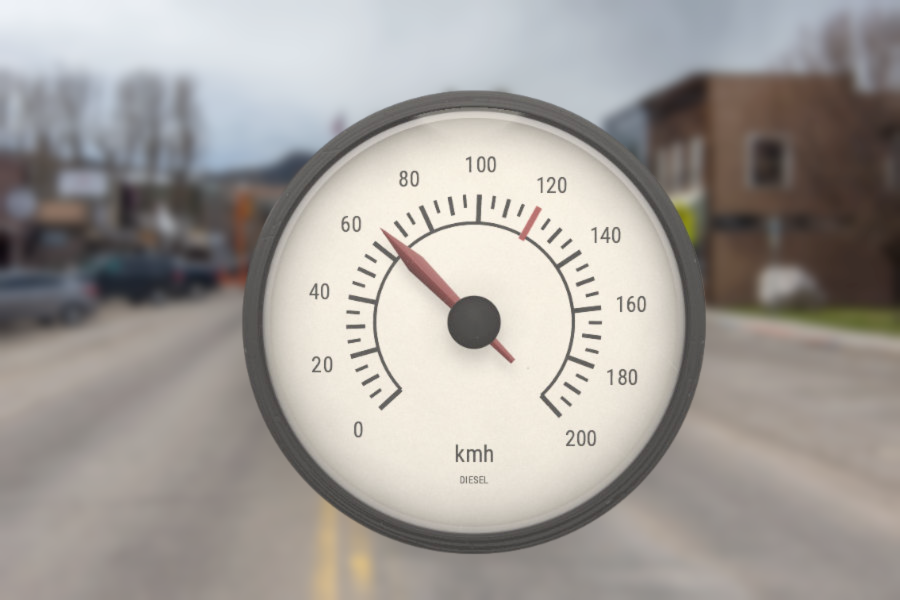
65km/h
